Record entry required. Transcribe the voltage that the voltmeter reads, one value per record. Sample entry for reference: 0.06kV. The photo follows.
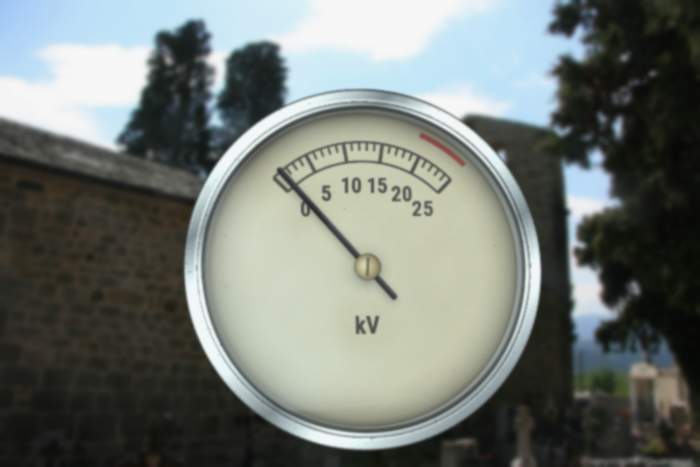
1kV
